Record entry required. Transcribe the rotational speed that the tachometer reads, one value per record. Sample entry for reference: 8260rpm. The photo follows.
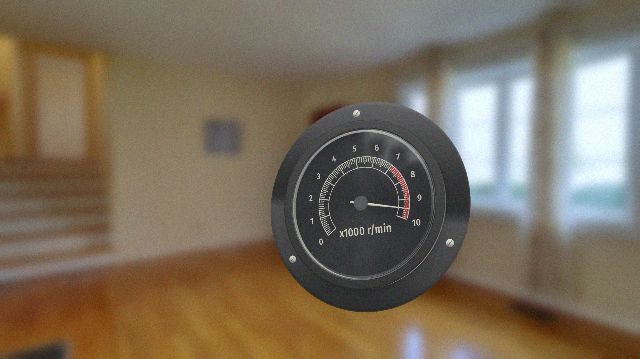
9500rpm
